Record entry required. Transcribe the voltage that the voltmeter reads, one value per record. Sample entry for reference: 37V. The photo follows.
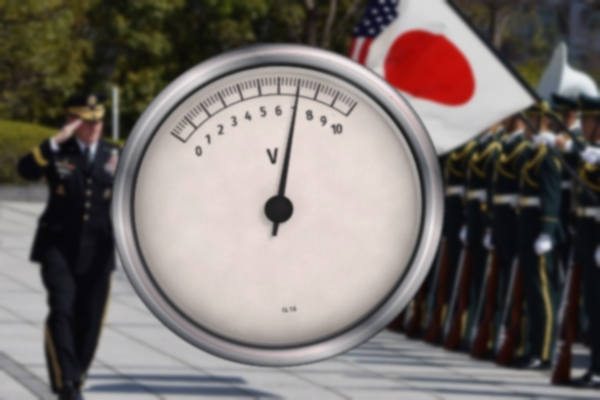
7V
